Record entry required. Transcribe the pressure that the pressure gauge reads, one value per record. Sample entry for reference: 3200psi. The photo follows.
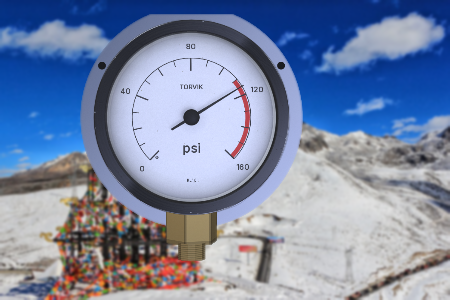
115psi
